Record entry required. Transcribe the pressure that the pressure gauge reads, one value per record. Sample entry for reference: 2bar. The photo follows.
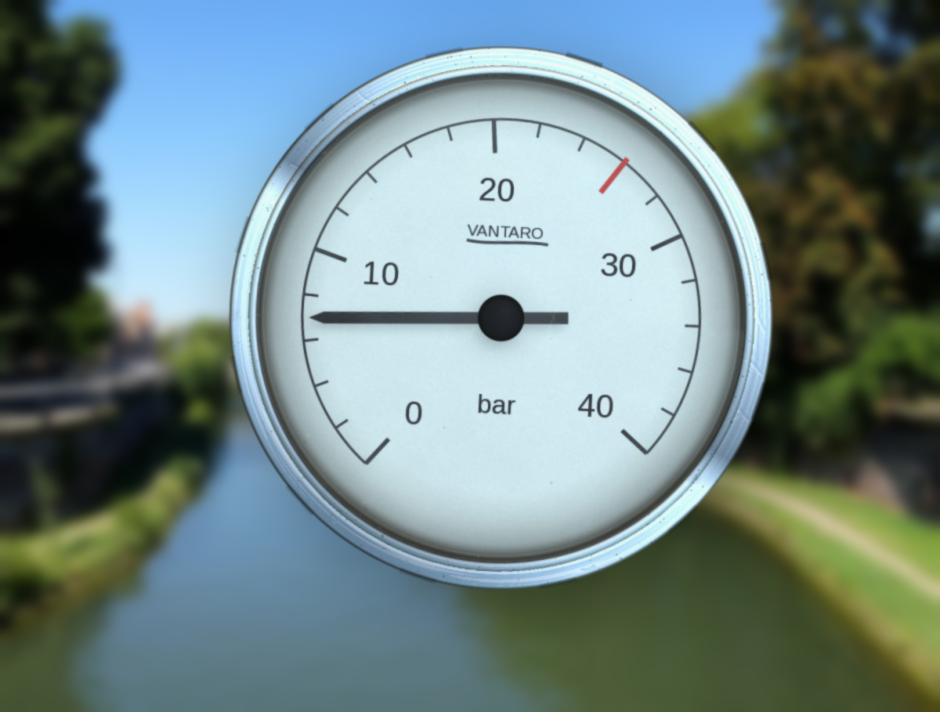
7bar
